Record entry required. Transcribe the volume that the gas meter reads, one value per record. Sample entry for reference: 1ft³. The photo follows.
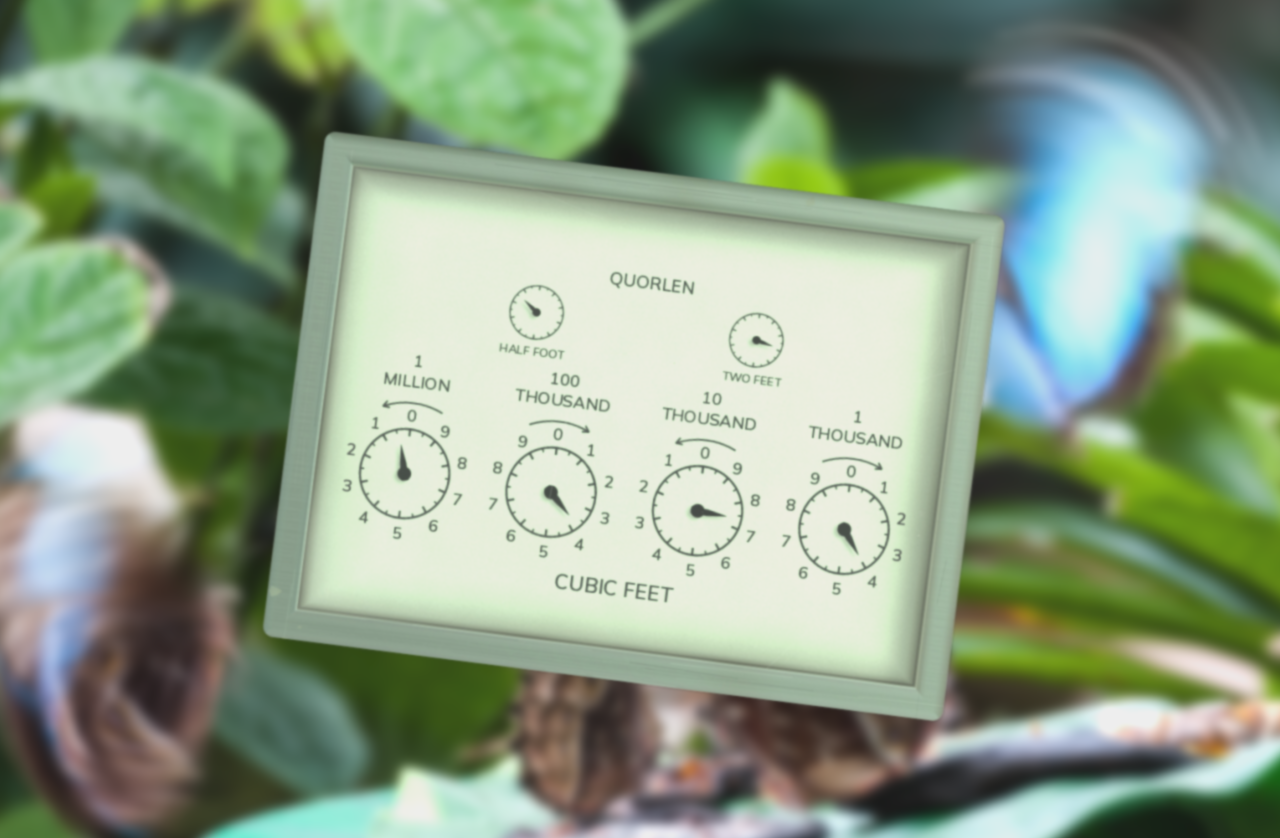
37400ft³
